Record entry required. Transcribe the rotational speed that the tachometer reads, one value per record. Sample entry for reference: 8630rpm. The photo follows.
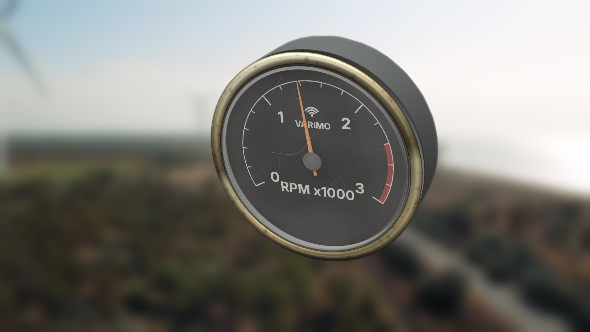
1400rpm
